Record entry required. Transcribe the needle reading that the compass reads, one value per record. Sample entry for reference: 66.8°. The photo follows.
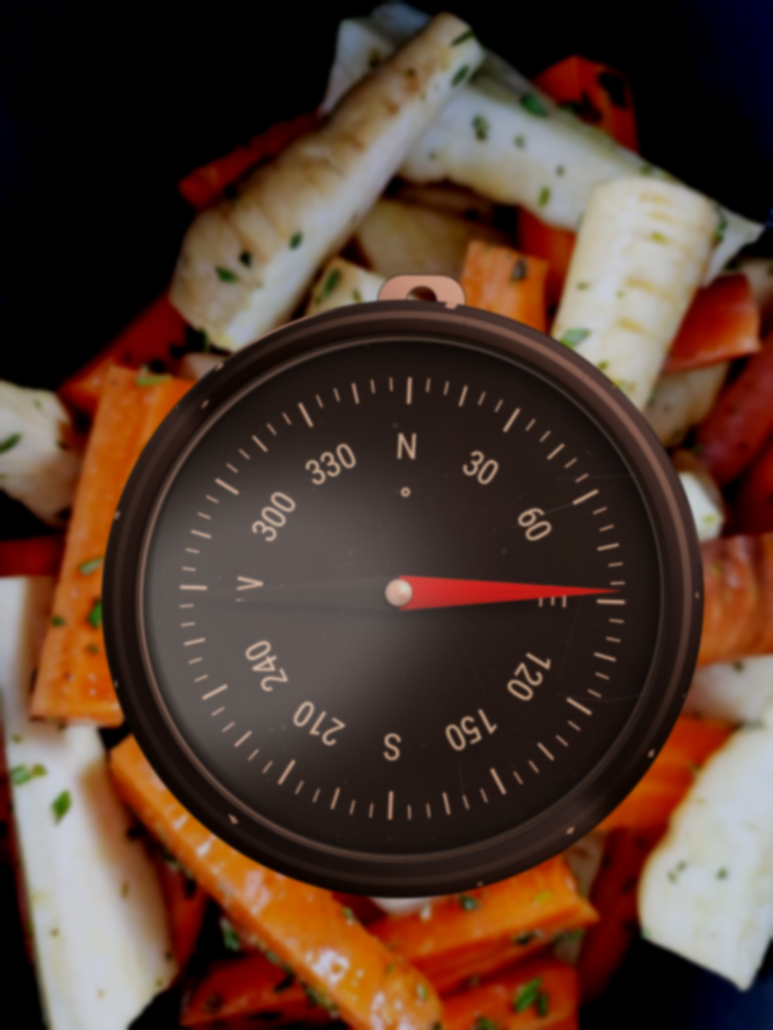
87.5°
